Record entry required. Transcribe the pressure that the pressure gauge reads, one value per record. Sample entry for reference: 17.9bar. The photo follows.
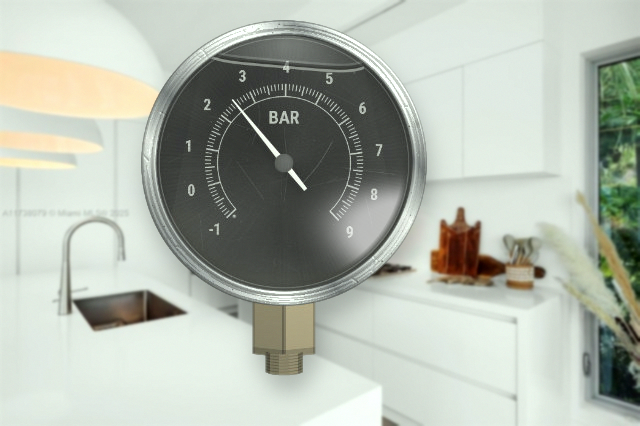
2.5bar
